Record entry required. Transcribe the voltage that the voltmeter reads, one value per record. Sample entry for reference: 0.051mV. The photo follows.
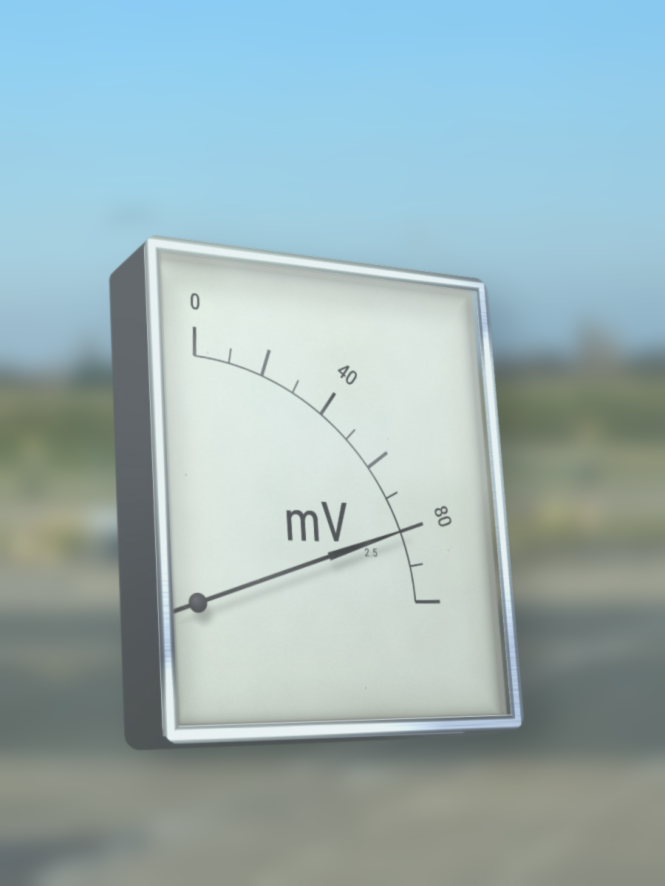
80mV
